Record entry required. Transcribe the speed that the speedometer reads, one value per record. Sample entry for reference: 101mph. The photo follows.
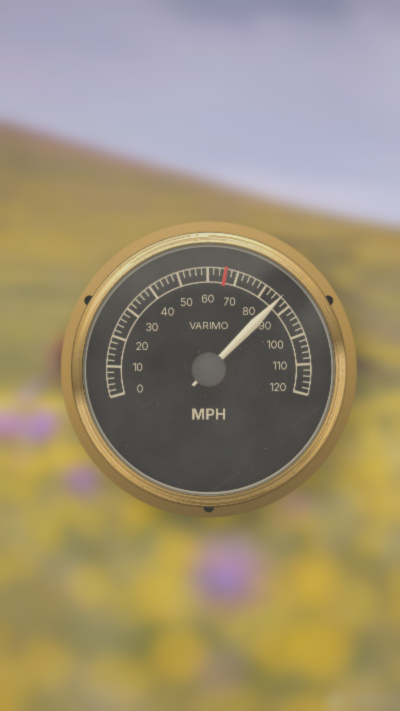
86mph
